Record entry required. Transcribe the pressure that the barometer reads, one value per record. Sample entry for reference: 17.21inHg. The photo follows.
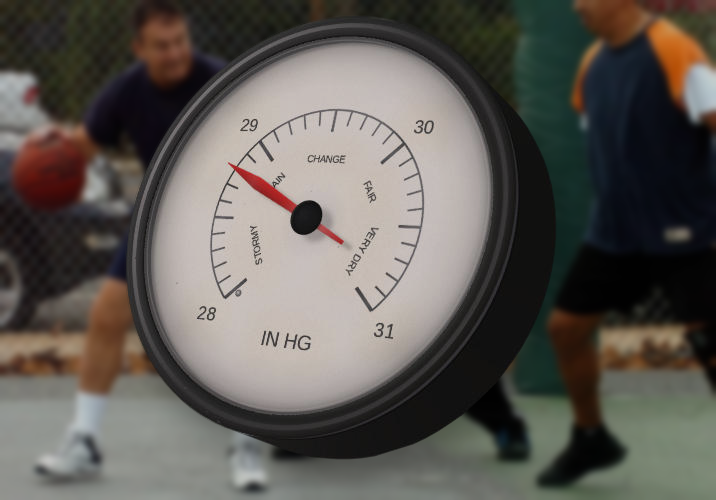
28.8inHg
